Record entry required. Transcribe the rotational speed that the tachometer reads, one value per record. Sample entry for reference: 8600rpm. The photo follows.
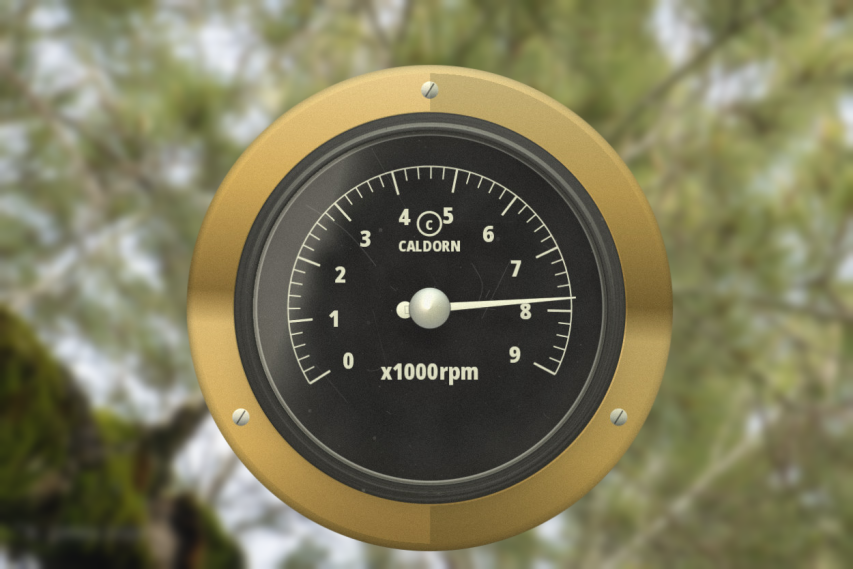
7800rpm
